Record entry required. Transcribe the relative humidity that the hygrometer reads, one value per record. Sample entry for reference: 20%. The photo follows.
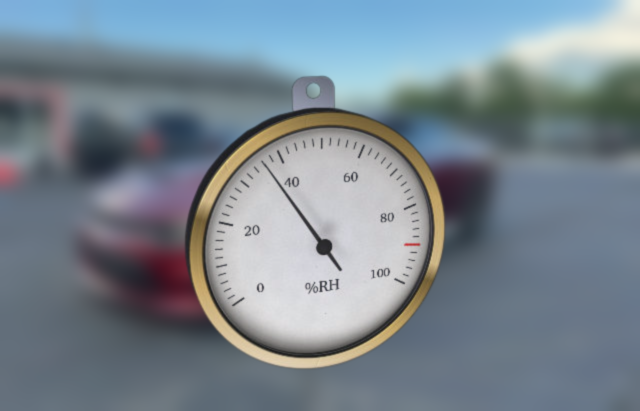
36%
